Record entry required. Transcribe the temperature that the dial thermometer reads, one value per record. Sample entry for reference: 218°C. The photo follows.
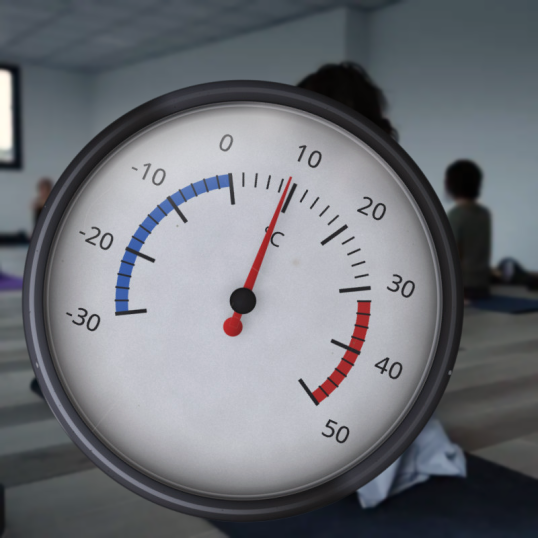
9°C
